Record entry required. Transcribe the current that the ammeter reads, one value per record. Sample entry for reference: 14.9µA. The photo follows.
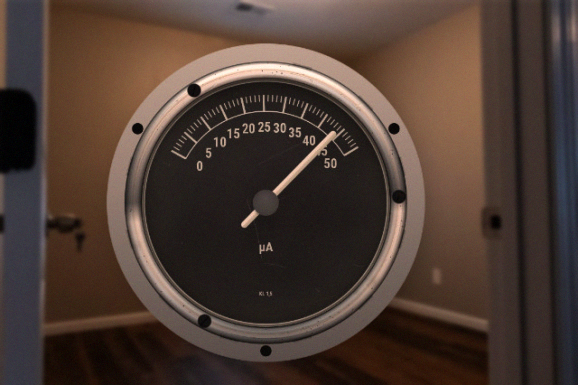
44µA
